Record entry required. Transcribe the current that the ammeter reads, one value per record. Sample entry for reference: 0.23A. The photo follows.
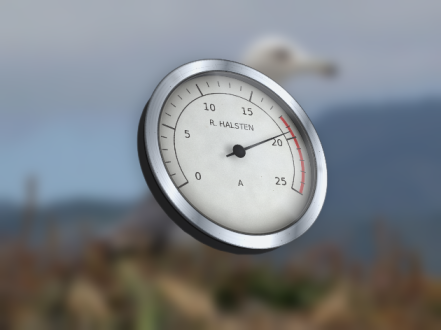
19.5A
